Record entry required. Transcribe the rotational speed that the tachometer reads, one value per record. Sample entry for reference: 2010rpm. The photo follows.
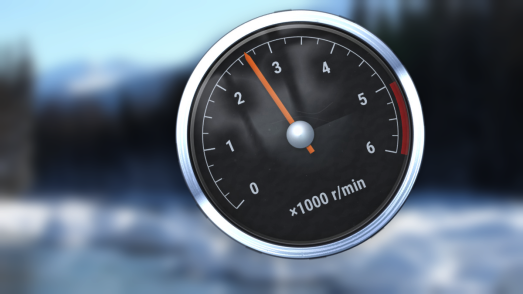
2625rpm
